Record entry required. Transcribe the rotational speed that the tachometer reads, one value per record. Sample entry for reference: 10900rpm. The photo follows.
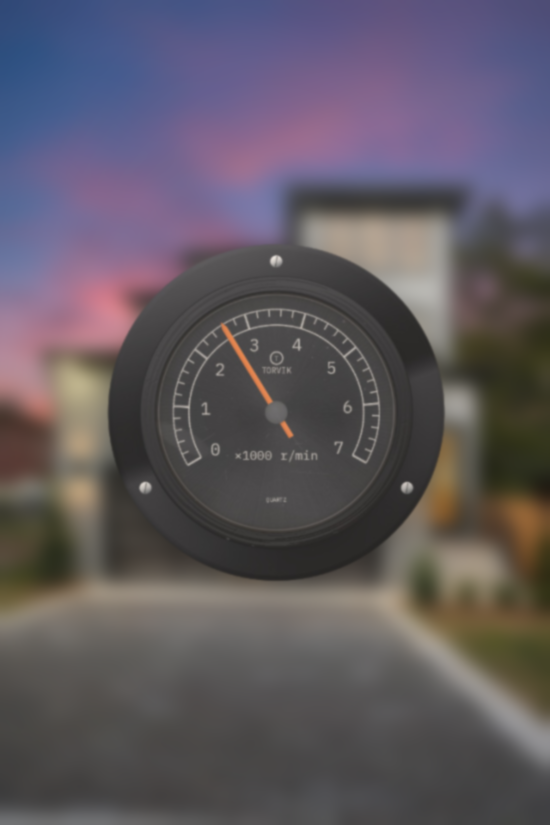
2600rpm
